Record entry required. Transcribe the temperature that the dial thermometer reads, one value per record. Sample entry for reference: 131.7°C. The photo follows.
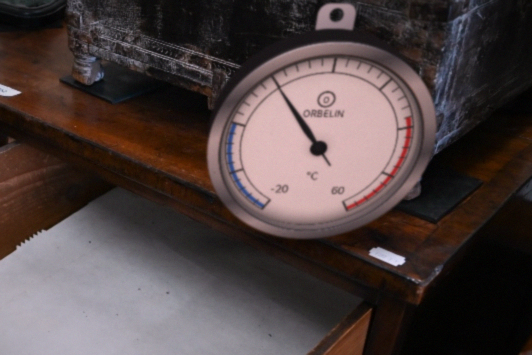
10°C
